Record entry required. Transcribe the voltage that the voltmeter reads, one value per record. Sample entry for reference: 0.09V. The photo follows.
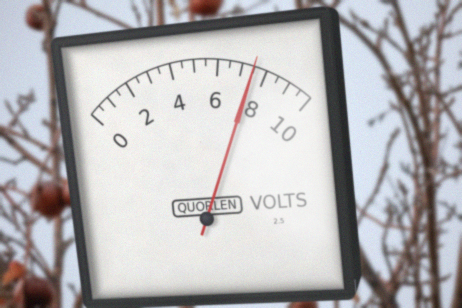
7.5V
